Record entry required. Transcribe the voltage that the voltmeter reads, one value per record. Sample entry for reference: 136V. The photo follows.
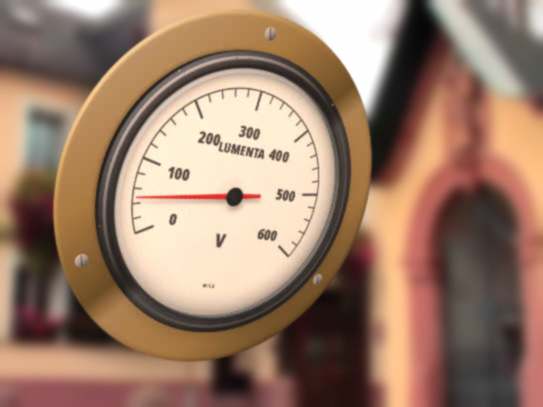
50V
